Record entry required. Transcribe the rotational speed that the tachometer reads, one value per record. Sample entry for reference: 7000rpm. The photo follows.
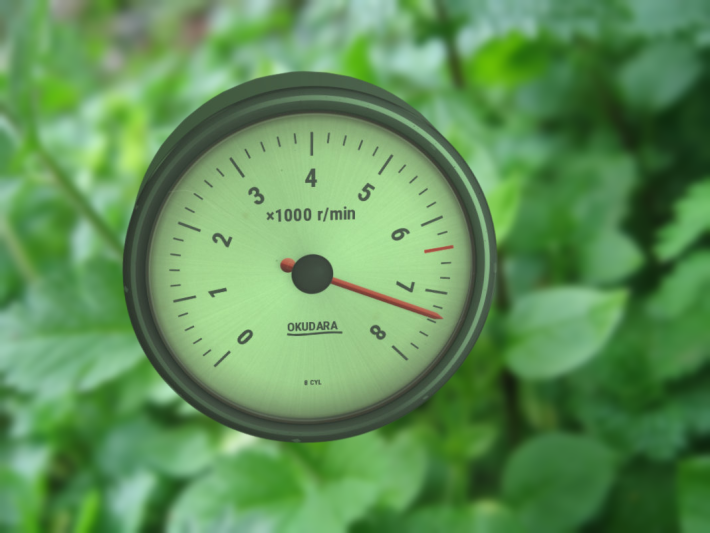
7300rpm
